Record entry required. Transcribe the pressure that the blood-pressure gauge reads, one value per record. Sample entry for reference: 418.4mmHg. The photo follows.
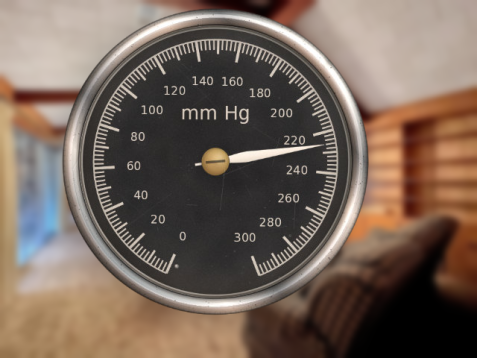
226mmHg
